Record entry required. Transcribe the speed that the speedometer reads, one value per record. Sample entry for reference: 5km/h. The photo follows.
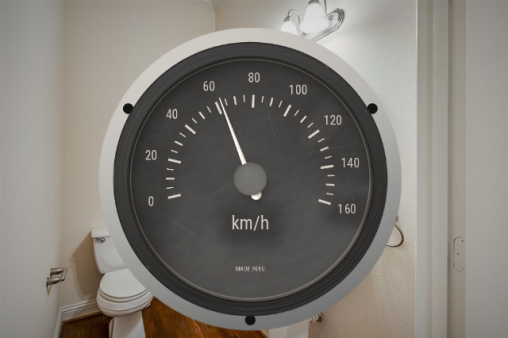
62.5km/h
